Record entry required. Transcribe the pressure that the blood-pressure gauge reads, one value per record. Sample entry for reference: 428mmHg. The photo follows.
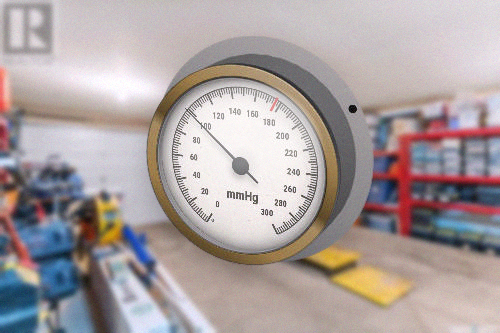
100mmHg
